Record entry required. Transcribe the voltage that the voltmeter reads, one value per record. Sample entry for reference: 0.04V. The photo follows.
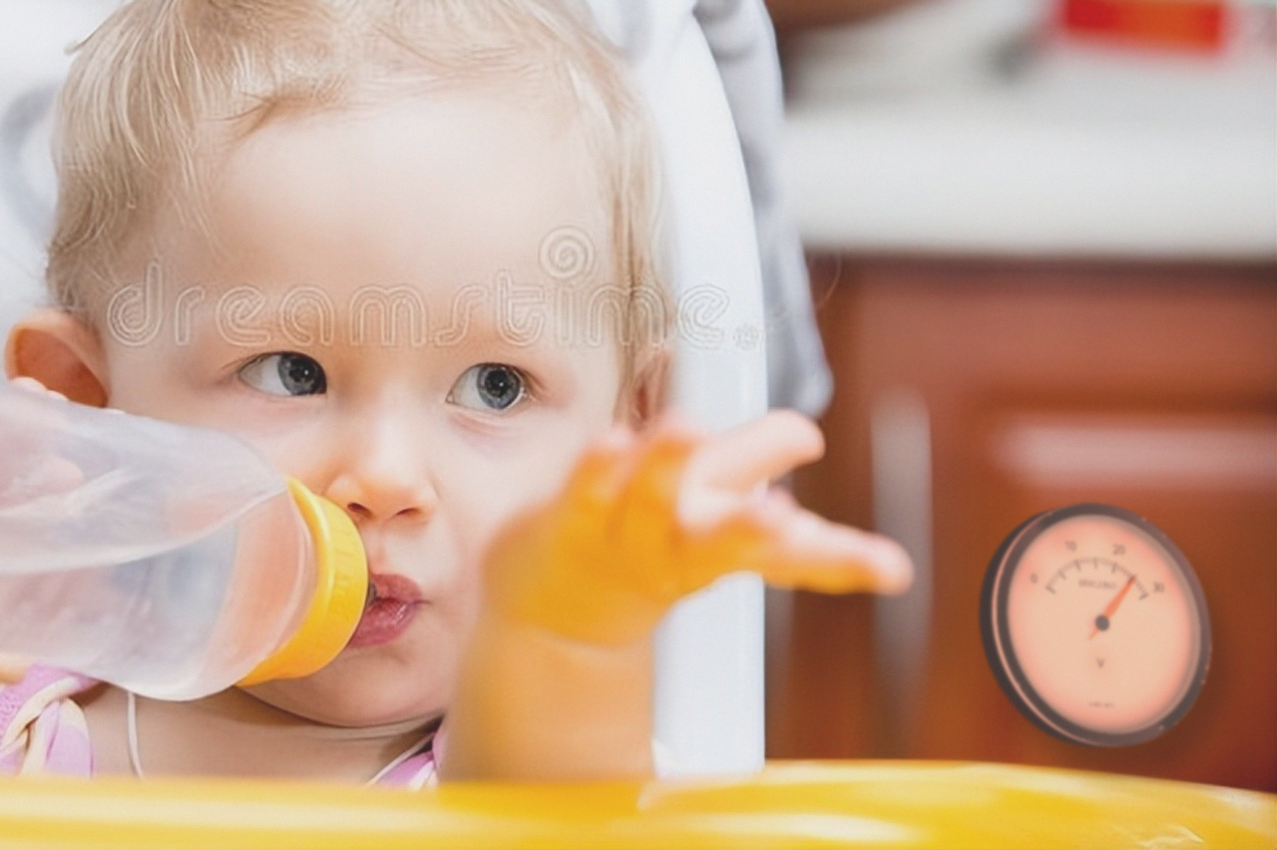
25V
